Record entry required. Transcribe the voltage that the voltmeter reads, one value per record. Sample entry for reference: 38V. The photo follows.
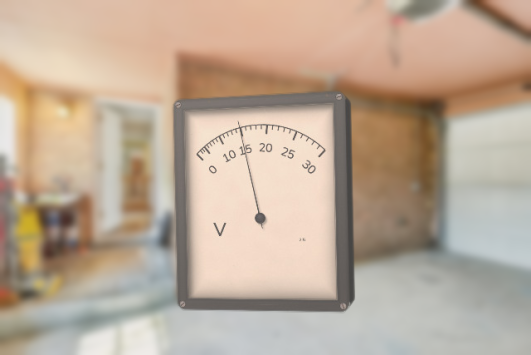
15V
